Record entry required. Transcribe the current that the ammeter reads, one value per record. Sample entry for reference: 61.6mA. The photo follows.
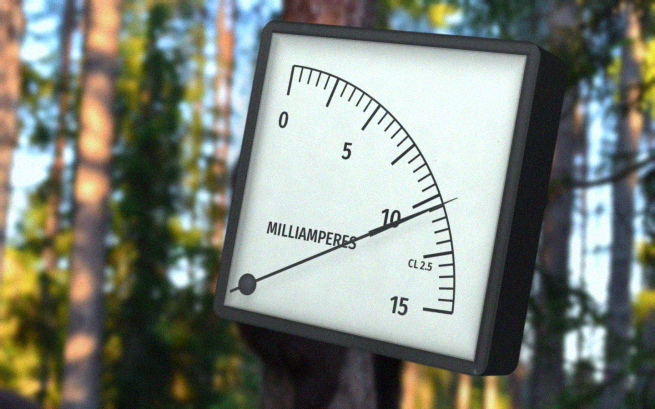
10.5mA
